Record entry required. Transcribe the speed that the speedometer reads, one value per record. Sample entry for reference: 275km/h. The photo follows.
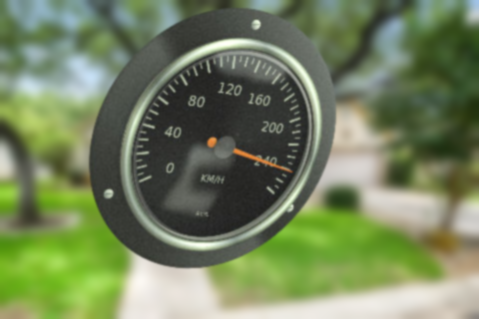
240km/h
